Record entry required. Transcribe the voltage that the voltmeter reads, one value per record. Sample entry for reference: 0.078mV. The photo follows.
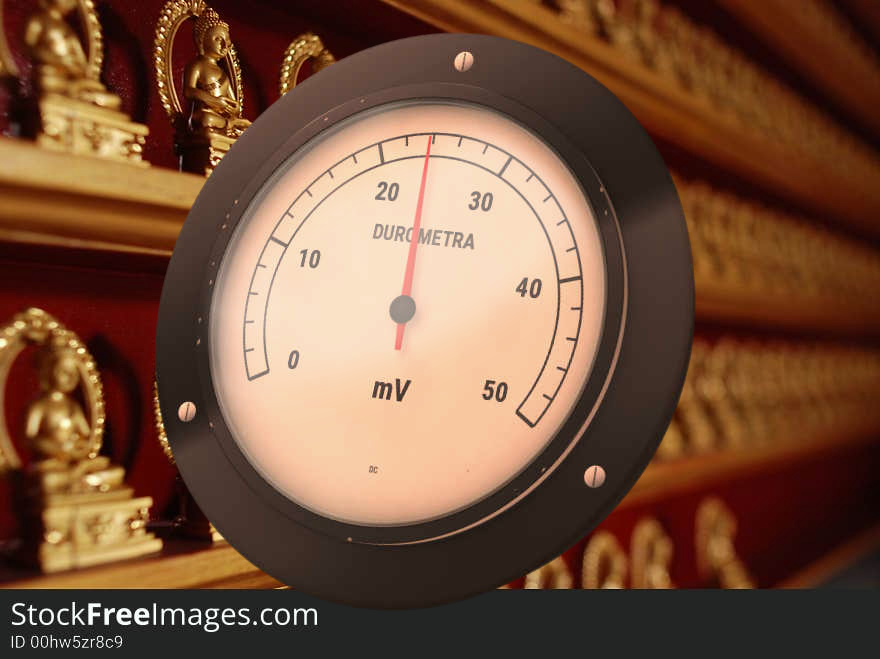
24mV
